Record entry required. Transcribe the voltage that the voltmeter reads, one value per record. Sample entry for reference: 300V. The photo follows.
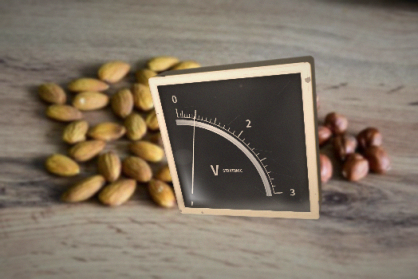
1V
